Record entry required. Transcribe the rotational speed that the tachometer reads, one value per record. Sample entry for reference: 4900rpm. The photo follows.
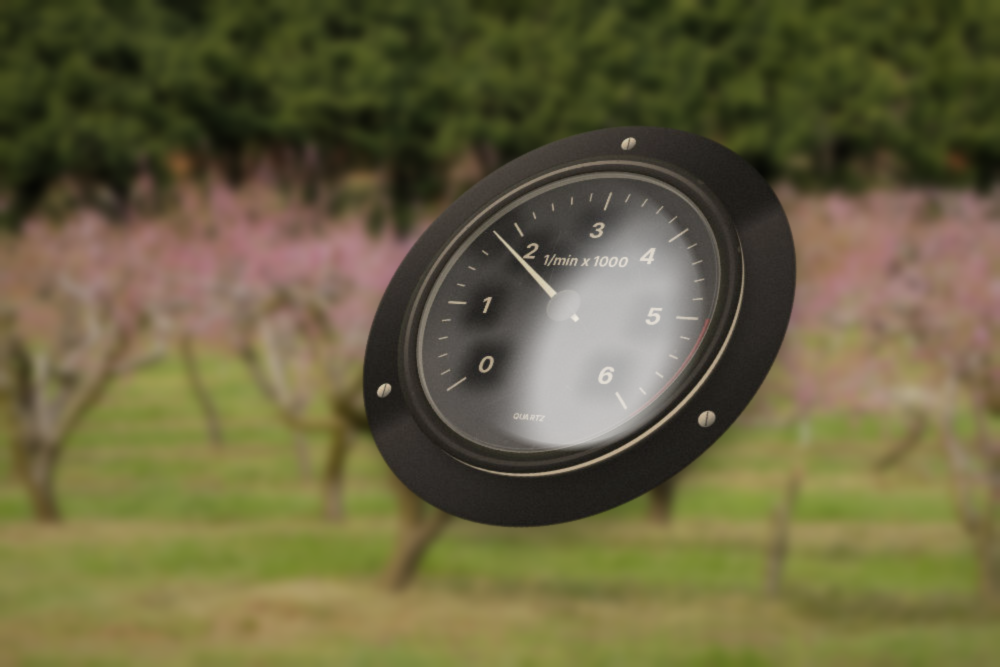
1800rpm
